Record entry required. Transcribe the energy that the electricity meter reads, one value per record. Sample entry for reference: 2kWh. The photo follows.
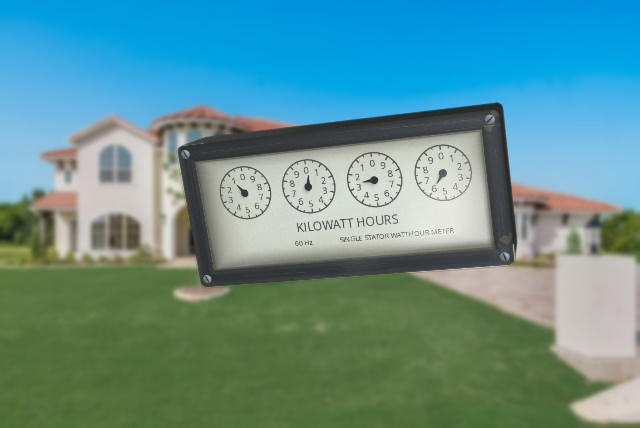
1026kWh
